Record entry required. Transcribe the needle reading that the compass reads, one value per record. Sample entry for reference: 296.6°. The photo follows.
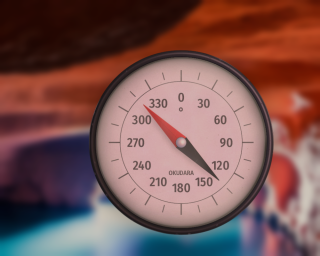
315°
